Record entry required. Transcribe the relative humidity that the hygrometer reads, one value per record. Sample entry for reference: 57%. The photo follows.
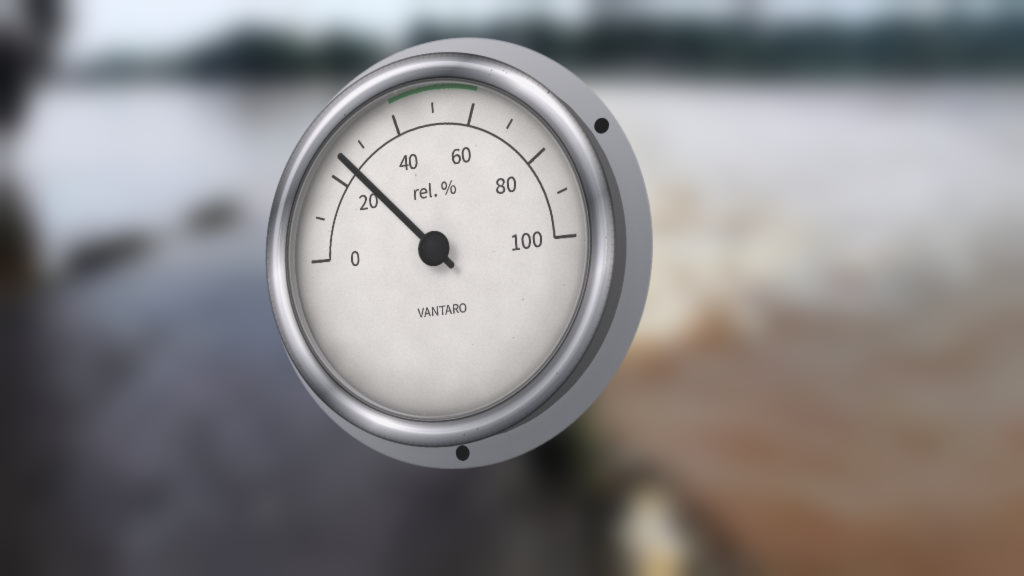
25%
